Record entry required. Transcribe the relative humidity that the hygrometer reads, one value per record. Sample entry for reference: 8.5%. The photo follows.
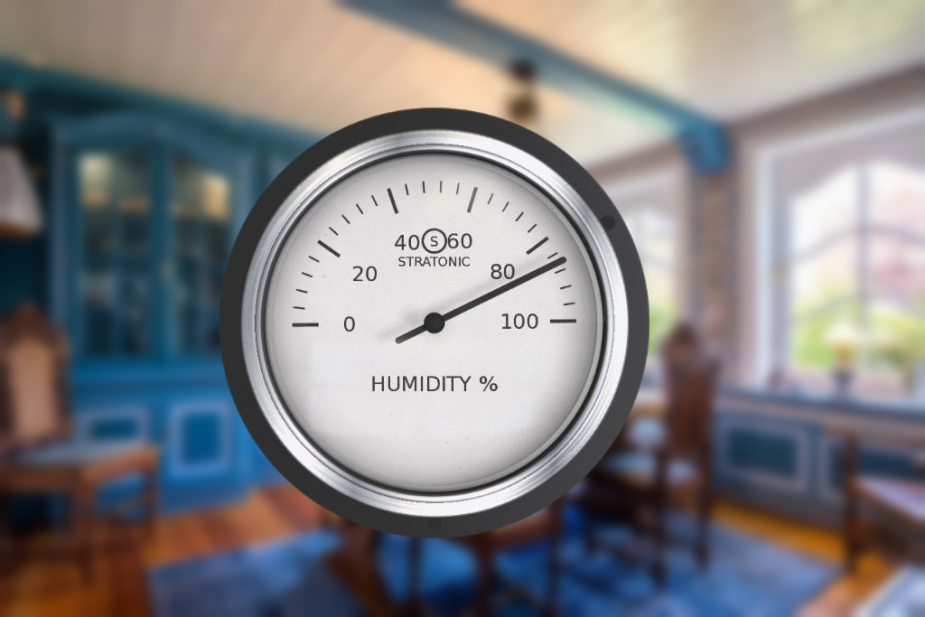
86%
